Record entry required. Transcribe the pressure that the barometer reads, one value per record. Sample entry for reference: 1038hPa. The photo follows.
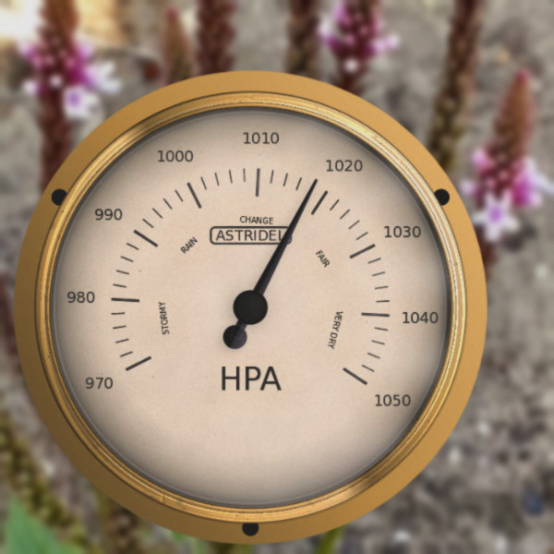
1018hPa
